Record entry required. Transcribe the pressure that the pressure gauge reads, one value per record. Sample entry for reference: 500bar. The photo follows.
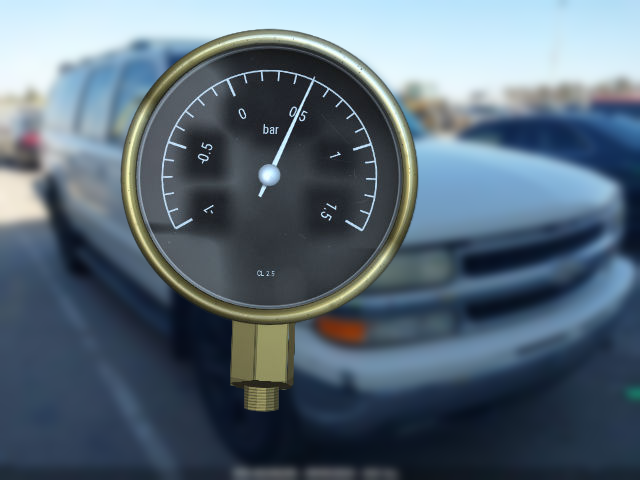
0.5bar
